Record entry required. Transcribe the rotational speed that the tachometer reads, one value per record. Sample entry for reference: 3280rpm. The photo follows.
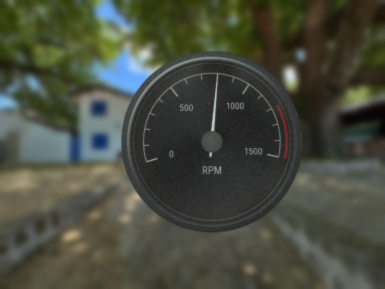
800rpm
